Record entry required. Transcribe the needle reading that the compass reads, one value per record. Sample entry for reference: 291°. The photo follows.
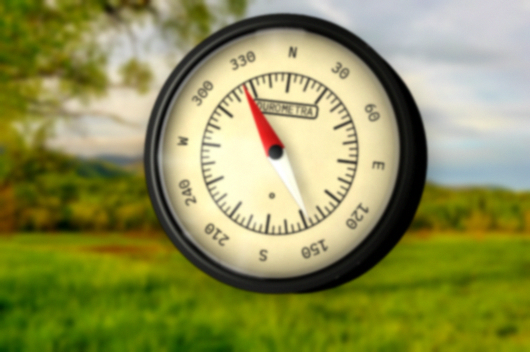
325°
